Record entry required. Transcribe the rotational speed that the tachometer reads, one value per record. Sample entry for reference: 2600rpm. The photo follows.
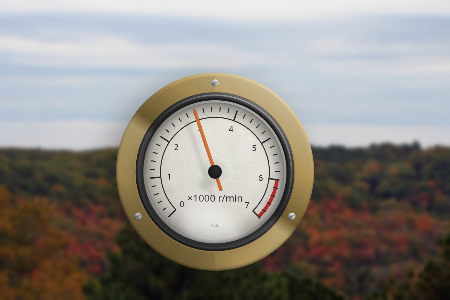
3000rpm
